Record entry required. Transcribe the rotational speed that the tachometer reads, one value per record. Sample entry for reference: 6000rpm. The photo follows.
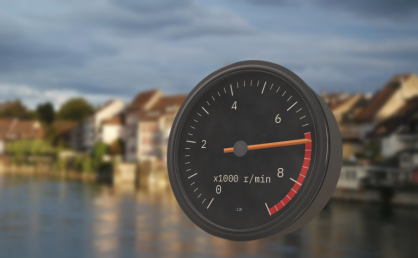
7000rpm
